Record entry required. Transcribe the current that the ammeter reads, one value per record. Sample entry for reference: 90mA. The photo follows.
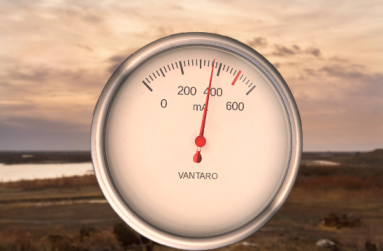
360mA
